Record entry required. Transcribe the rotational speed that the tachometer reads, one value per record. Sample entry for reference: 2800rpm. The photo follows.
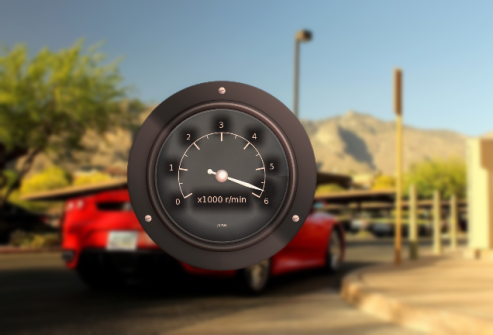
5750rpm
